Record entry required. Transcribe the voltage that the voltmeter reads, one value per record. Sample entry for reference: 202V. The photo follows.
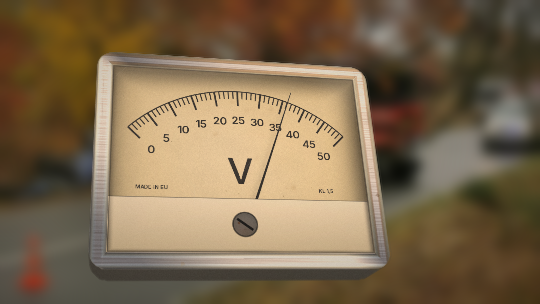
36V
